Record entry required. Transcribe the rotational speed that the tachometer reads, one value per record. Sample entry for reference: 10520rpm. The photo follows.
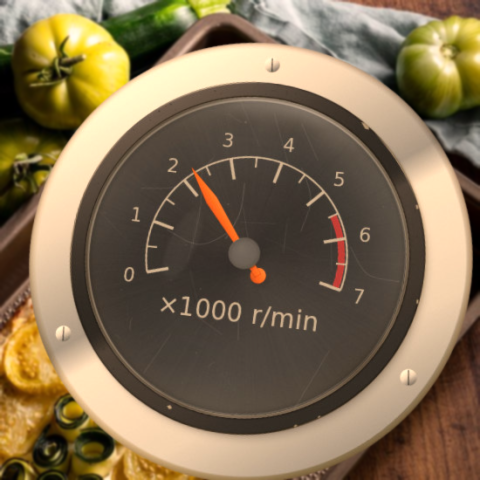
2250rpm
